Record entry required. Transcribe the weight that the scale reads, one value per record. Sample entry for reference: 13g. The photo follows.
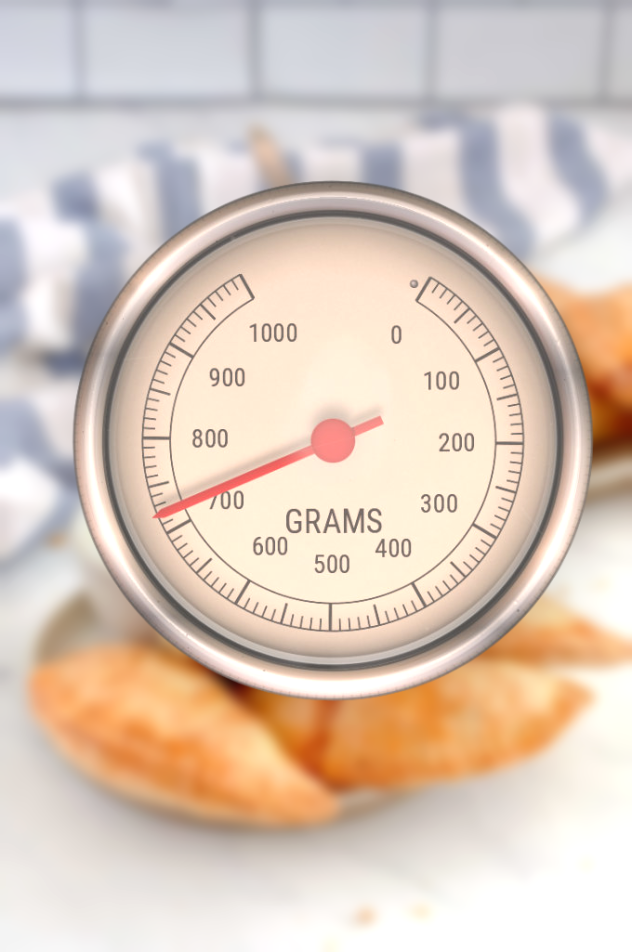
720g
